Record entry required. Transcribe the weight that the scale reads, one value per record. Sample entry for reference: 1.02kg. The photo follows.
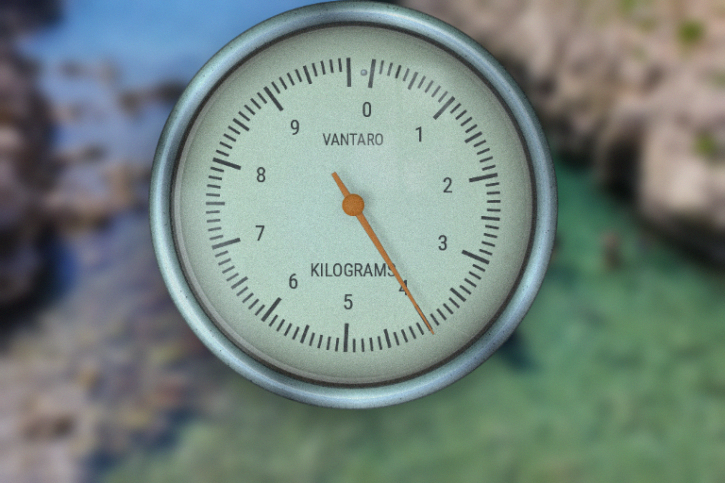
4kg
